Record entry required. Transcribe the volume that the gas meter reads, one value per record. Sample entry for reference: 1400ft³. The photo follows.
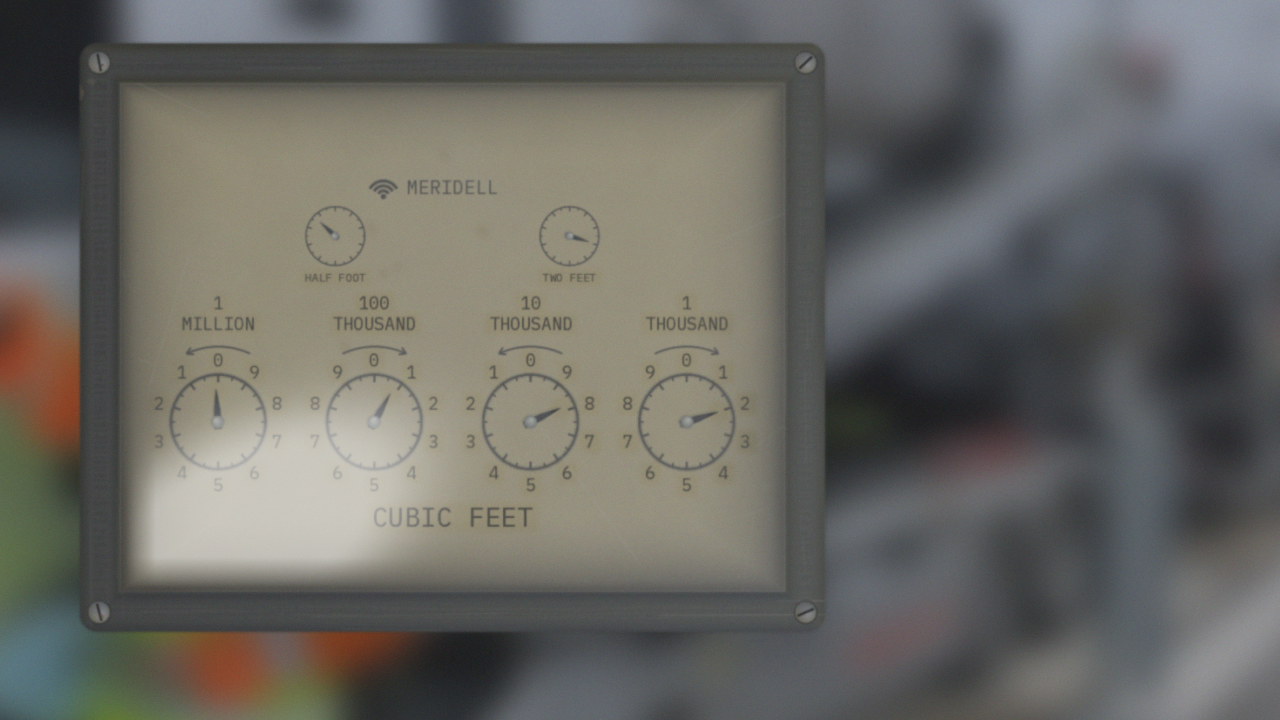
8200ft³
